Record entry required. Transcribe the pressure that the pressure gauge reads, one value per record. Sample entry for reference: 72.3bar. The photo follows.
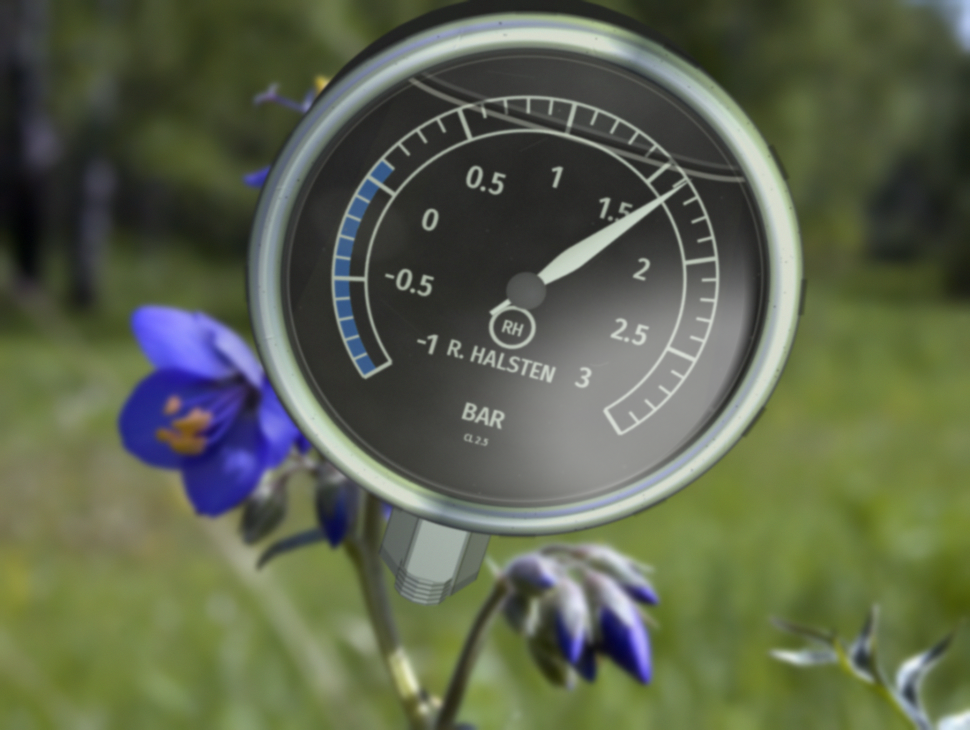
1.6bar
